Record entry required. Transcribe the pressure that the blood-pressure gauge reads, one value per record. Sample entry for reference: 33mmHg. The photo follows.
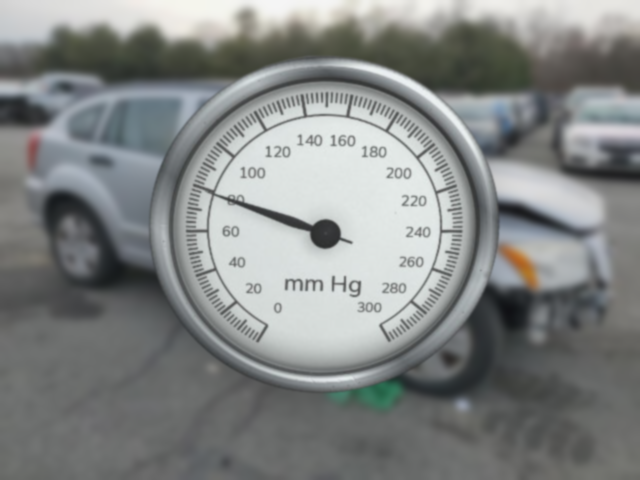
80mmHg
